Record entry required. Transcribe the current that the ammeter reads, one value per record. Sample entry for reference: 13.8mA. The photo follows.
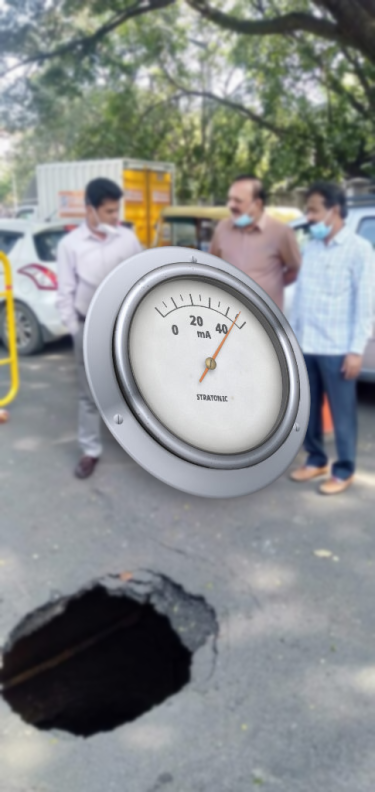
45mA
